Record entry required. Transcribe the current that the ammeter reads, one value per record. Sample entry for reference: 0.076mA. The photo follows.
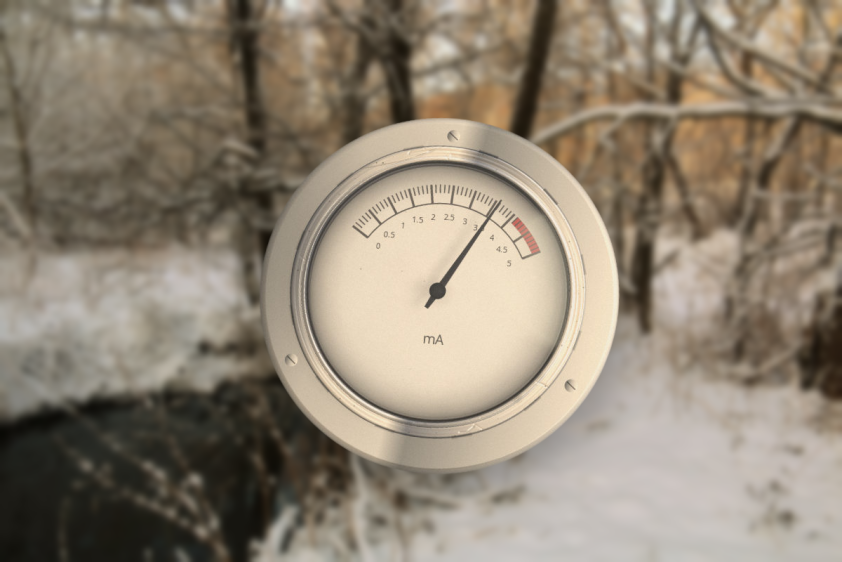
3.6mA
